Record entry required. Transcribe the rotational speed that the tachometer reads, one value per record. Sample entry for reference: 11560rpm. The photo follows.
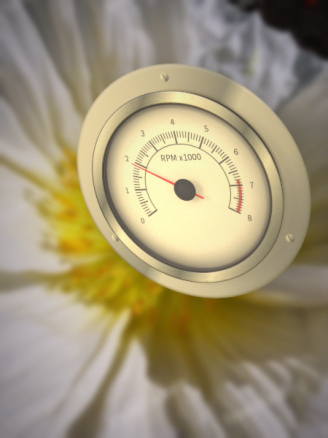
2000rpm
